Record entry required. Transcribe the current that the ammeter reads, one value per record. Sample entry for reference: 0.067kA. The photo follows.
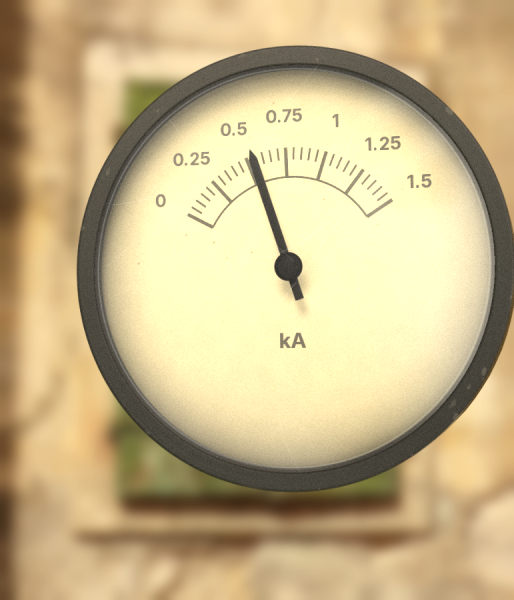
0.55kA
